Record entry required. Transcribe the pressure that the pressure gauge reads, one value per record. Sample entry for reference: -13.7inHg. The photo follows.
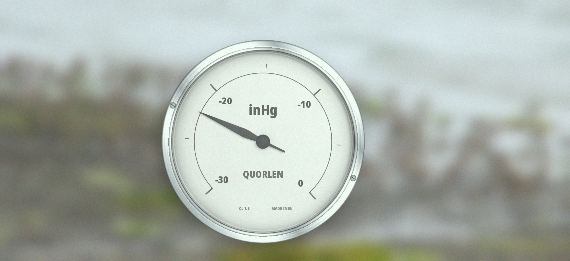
-22.5inHg
